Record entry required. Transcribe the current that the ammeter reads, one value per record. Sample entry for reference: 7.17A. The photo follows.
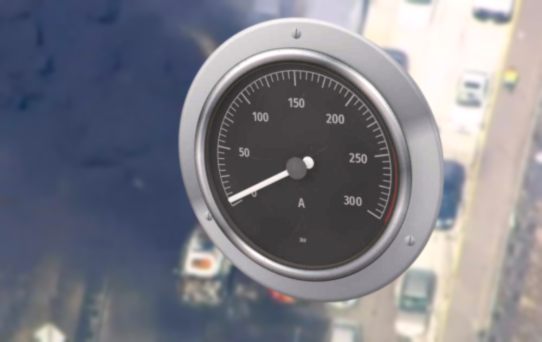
5A
